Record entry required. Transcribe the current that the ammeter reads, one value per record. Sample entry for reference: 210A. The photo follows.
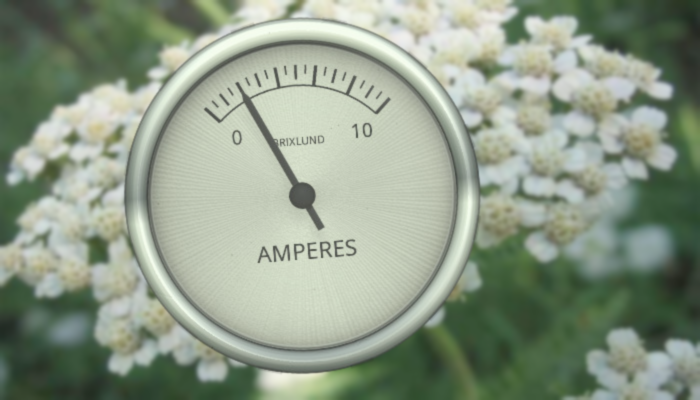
2A
